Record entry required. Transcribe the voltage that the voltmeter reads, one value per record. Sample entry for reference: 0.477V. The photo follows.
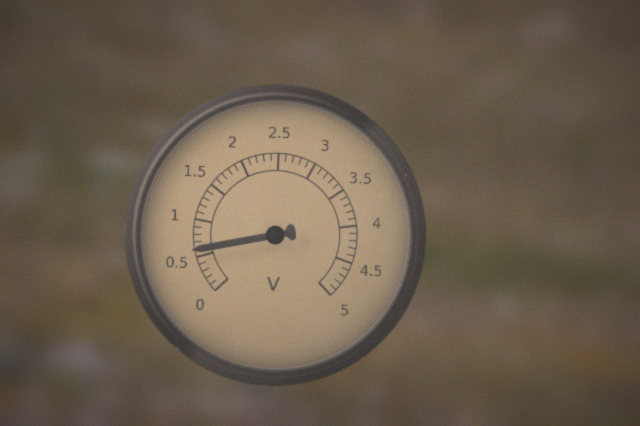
0.6V
